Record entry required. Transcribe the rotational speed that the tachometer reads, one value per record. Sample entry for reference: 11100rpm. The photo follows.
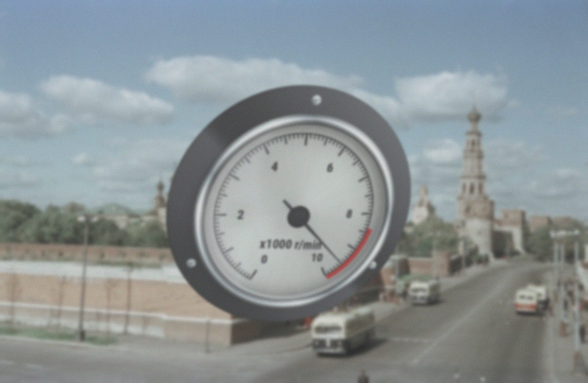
9500rpm
